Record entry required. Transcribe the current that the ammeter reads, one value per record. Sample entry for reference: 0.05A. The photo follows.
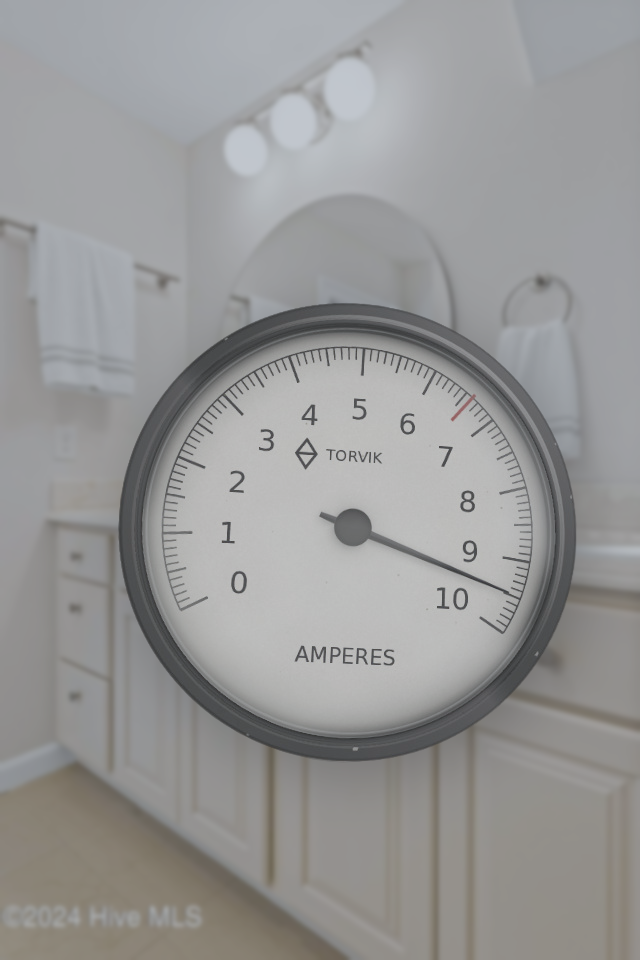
9.5A
